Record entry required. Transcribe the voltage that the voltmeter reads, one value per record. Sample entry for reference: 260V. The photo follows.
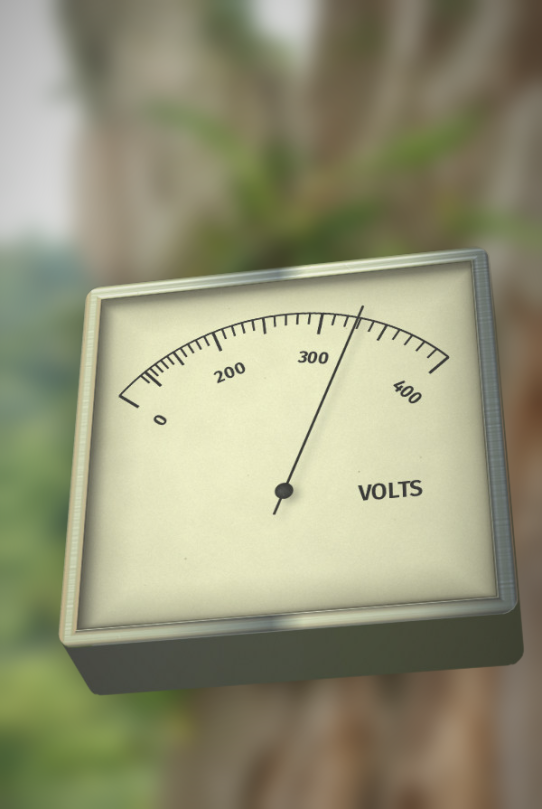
330V
